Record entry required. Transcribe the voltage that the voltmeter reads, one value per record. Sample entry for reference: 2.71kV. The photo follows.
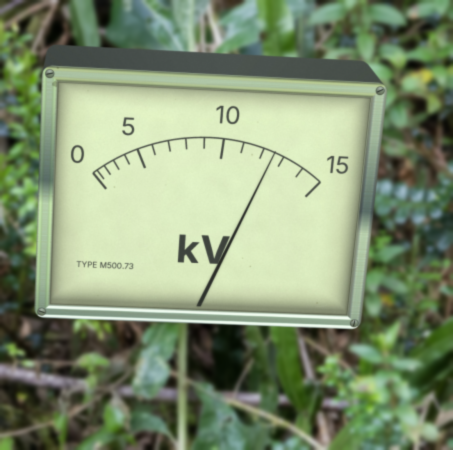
12.5kV
